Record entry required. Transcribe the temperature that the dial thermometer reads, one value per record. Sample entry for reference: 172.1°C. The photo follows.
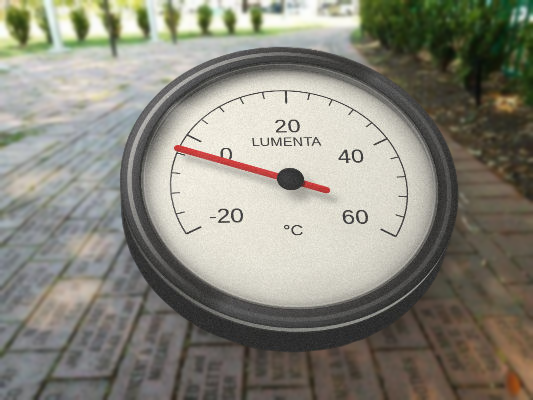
-4°C
